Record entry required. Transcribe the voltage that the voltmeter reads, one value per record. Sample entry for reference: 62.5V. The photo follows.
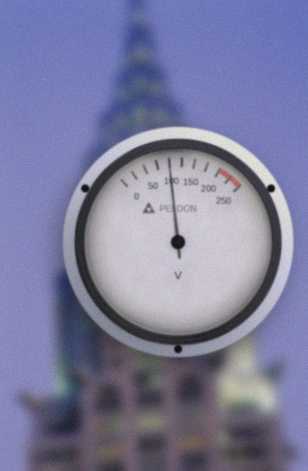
100V
